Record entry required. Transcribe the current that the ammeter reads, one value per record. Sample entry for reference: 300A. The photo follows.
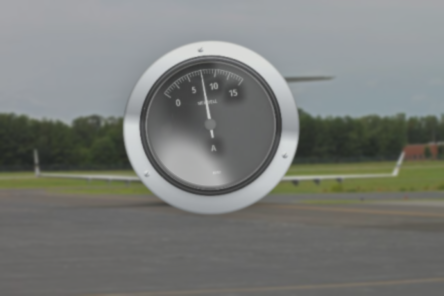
7.5A
